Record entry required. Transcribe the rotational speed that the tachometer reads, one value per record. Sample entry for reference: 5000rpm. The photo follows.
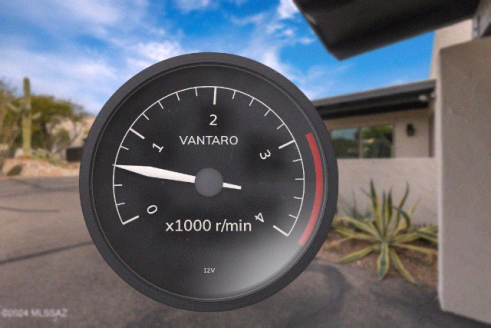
600rpm
